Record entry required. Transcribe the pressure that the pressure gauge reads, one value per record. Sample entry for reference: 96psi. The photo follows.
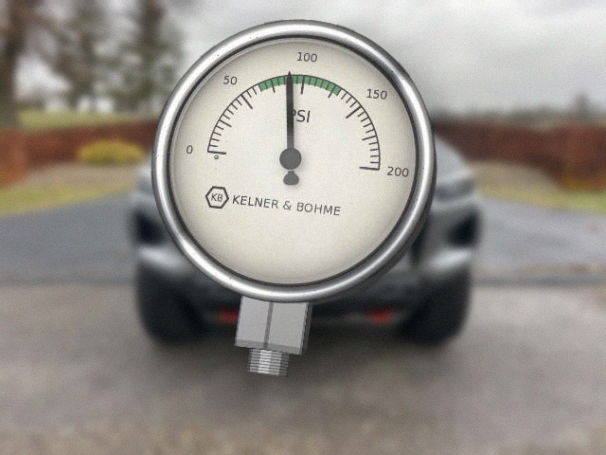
90psi
